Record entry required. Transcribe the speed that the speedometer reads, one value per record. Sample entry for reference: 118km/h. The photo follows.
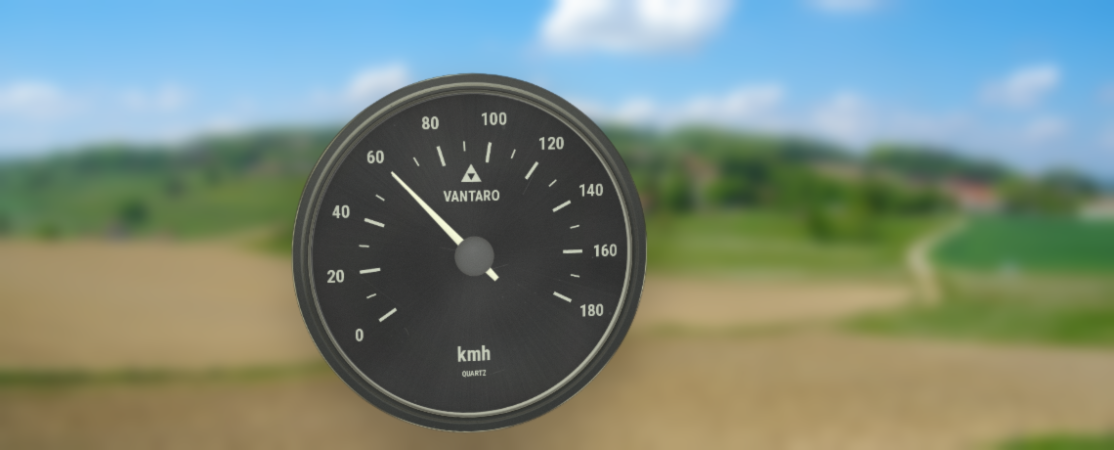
60km/h
